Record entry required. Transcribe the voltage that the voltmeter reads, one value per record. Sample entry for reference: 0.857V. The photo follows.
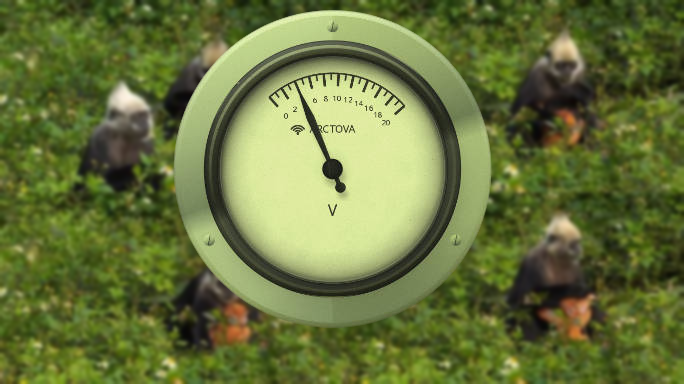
4V
